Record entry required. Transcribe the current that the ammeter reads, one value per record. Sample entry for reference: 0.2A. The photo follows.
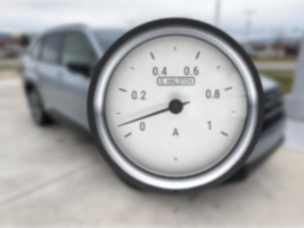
0.05A
